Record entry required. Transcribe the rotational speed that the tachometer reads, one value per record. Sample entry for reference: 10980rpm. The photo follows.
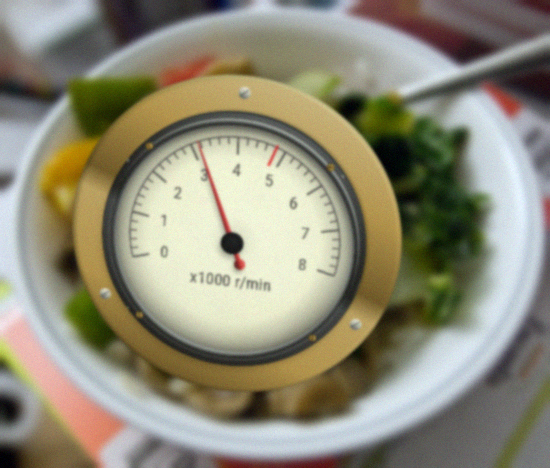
3200rpm
